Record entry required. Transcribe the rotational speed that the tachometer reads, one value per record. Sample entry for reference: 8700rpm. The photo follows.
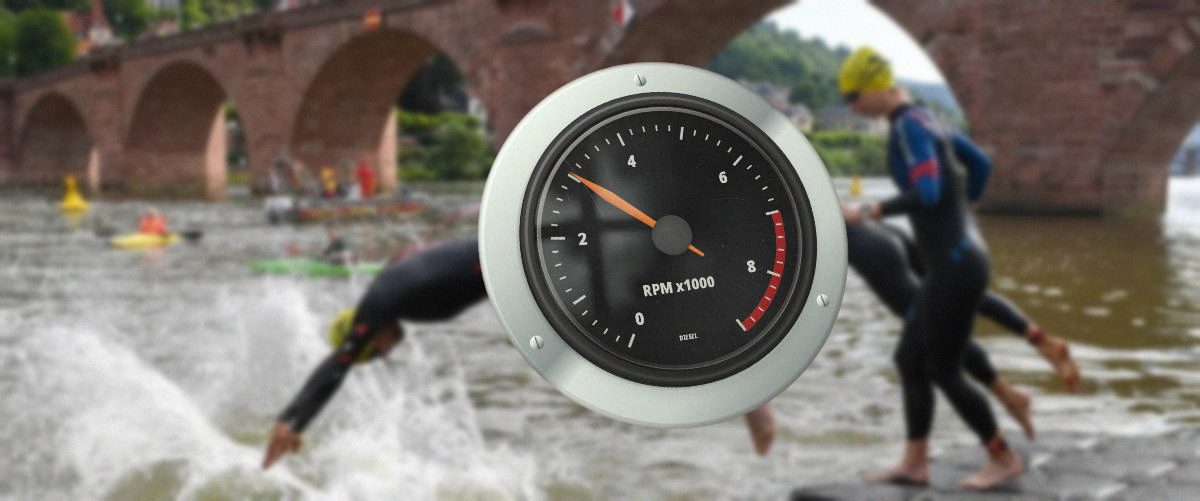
3000rpm
